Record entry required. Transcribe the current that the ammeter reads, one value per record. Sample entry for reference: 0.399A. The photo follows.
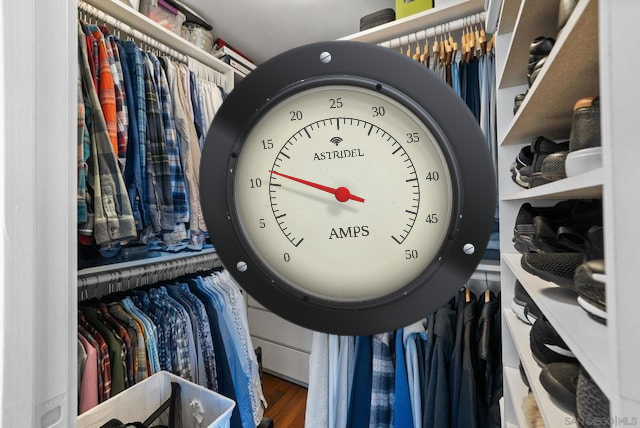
12A
